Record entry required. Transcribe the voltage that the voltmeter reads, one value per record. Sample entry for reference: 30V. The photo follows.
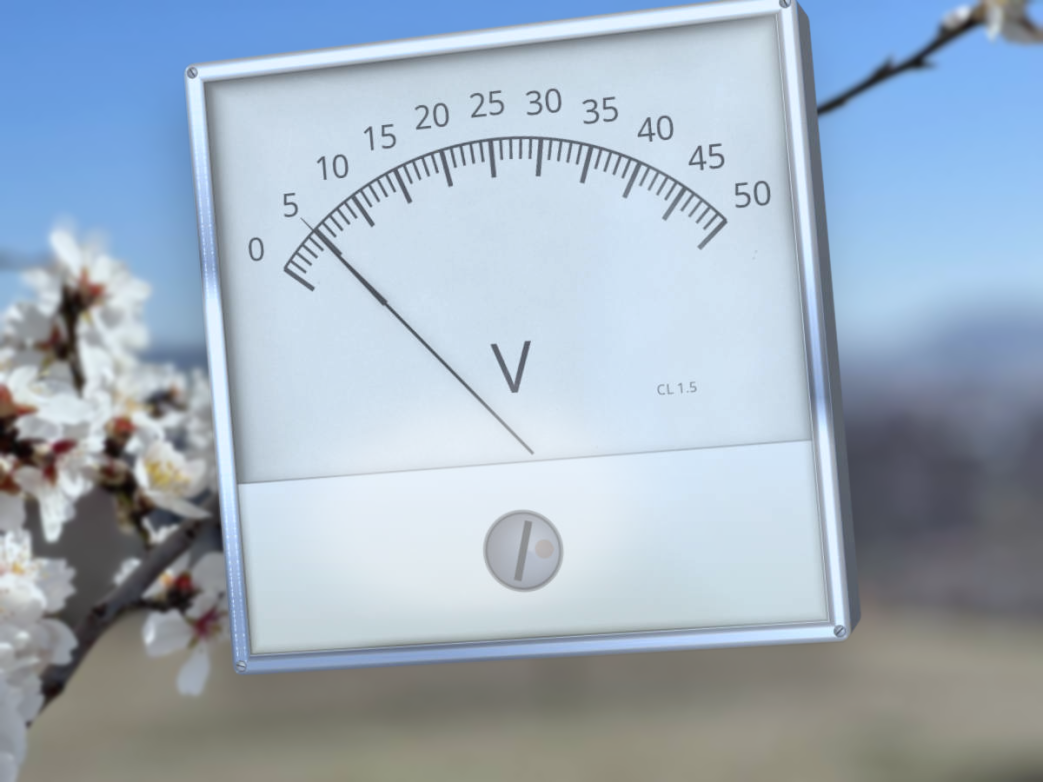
5V
